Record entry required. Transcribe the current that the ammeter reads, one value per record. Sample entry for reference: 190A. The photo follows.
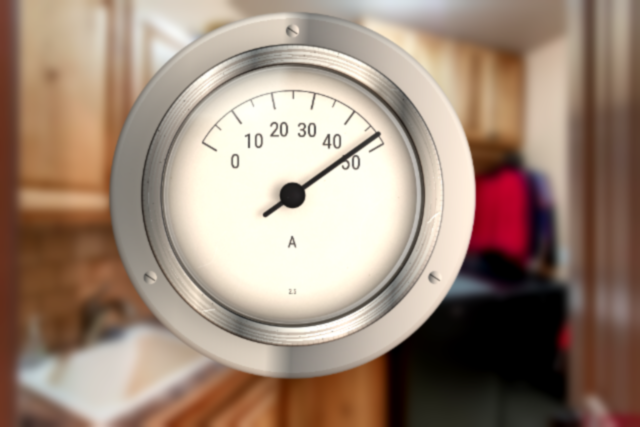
47.5A
